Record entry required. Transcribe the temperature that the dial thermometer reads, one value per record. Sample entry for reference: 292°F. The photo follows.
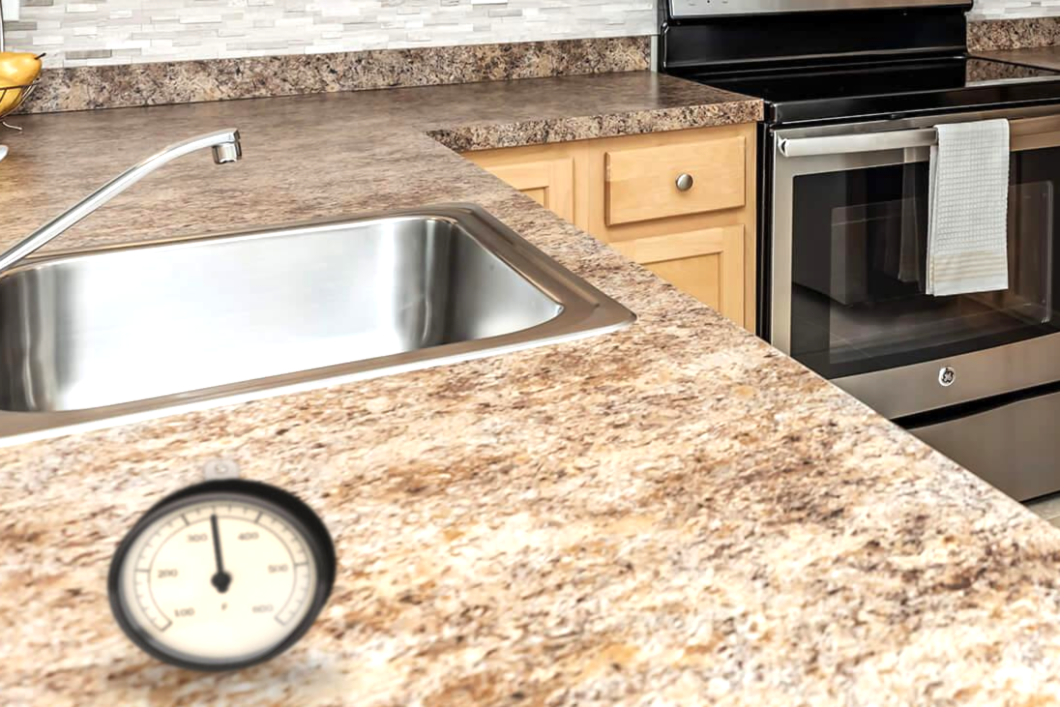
340°F
